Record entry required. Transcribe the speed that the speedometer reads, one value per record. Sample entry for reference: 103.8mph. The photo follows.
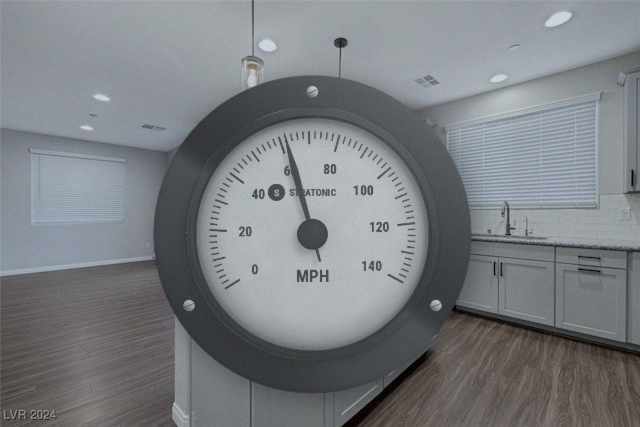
62mph
